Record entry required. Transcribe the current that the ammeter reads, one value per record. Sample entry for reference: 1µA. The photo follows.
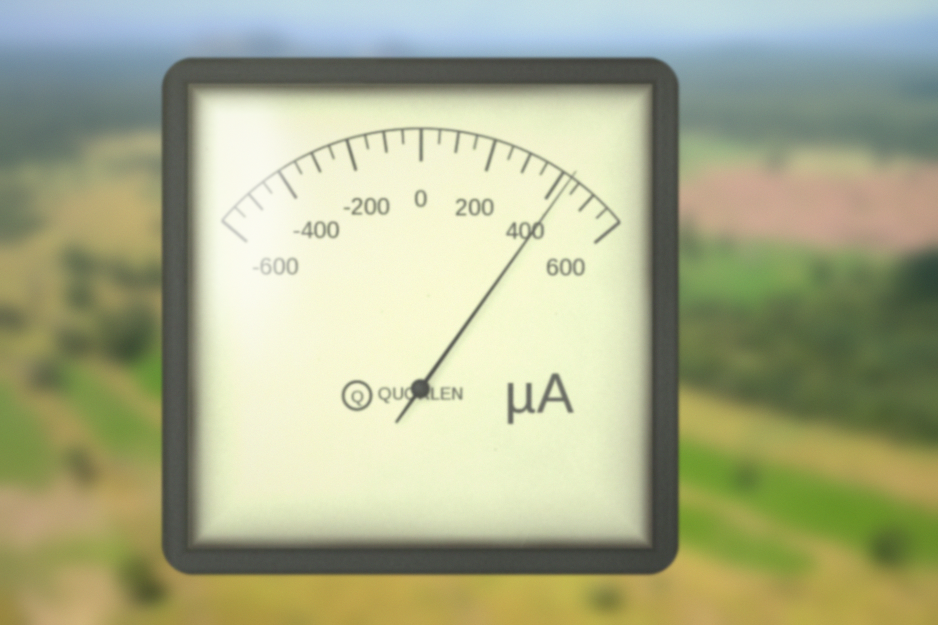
425µA
